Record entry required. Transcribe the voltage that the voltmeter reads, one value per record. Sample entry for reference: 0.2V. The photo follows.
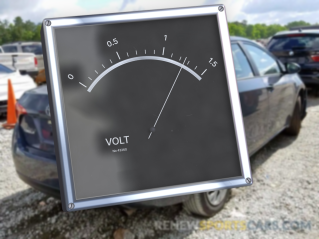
1.25V
